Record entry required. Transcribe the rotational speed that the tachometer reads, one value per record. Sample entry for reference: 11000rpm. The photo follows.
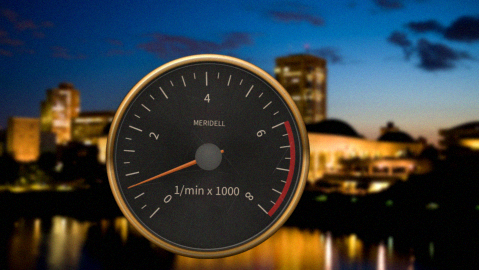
750rpm
